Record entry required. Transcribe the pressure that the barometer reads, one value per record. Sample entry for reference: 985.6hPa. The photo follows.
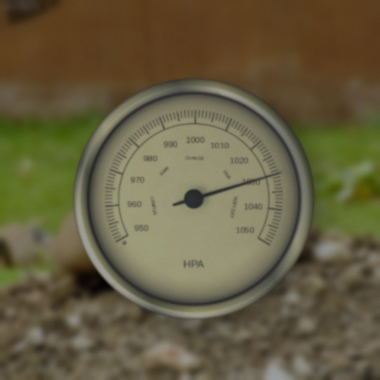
1030hPa
